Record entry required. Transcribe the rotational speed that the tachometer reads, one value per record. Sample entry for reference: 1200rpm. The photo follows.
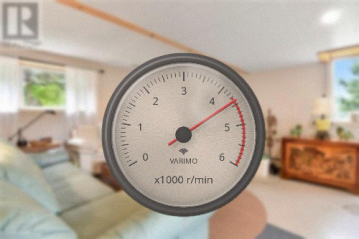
4400rpm
